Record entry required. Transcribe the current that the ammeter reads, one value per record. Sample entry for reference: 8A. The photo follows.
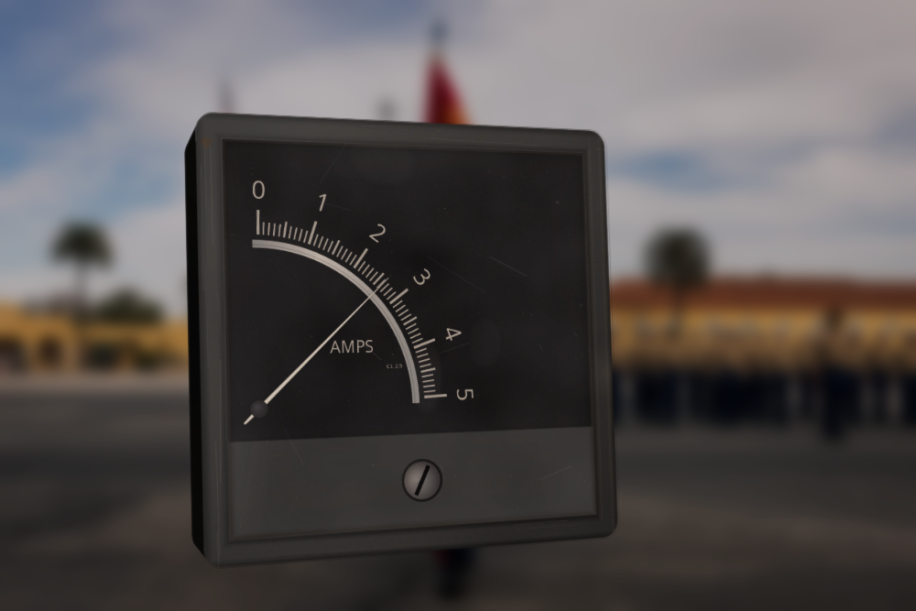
2.6A
